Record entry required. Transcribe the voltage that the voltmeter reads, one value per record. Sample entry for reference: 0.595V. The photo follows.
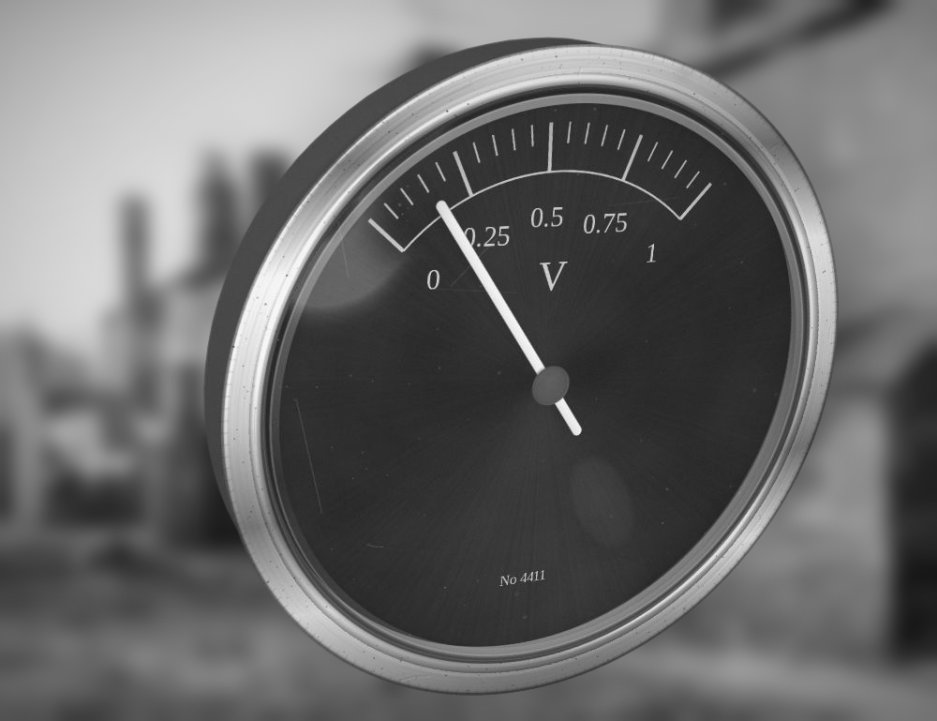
0.15V
